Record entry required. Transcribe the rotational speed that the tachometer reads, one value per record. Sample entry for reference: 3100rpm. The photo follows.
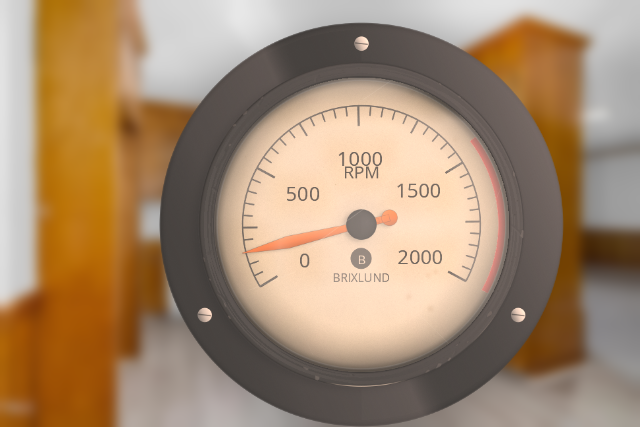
150rpm
